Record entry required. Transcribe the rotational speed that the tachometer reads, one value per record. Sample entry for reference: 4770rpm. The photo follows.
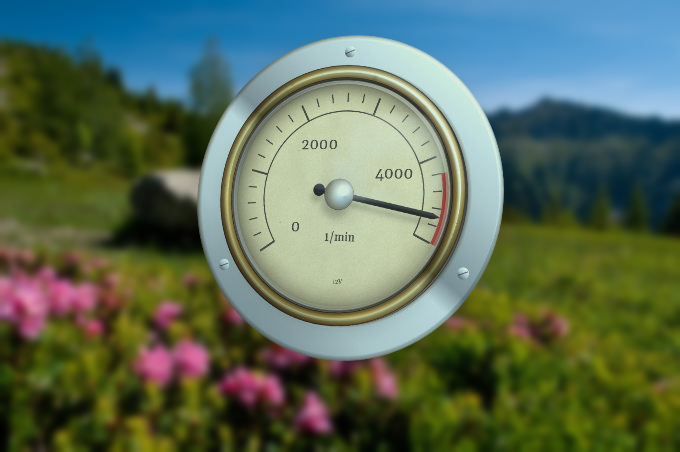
4700rpm
